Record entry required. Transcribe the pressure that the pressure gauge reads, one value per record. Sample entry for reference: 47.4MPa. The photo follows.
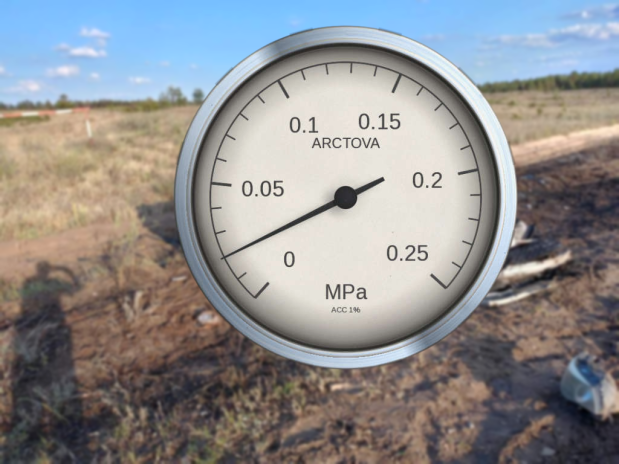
0.02MPa
